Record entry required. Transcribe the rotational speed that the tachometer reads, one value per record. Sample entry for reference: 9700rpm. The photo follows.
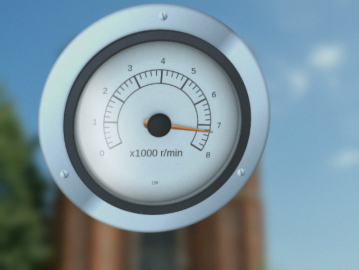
7200rpm
